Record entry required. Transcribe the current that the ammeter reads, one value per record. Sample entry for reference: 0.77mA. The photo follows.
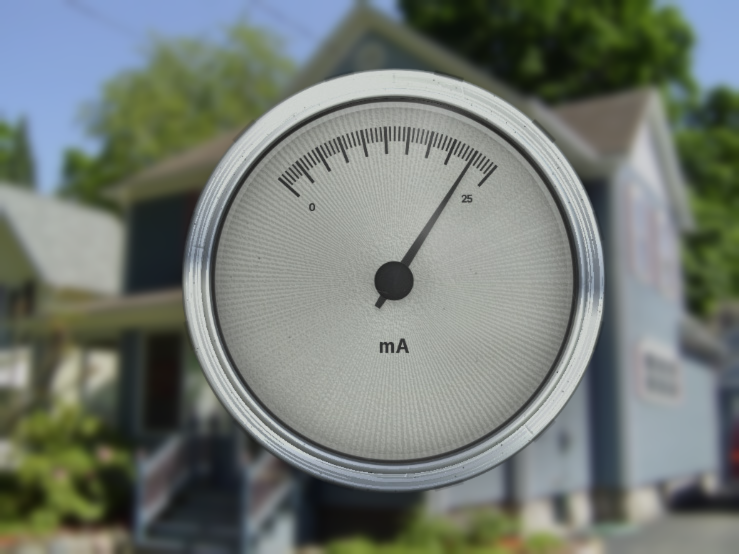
22.5mA
